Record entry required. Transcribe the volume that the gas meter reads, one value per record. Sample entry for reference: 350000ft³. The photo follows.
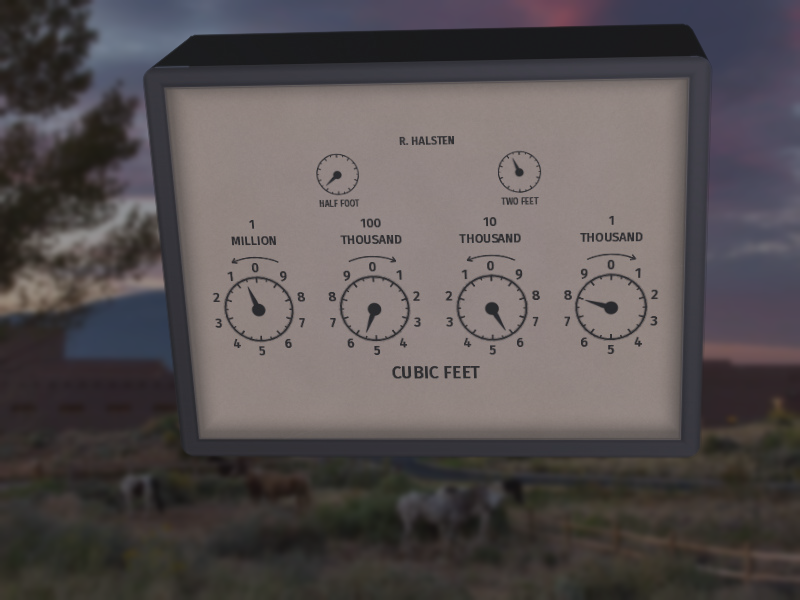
55800ft³
